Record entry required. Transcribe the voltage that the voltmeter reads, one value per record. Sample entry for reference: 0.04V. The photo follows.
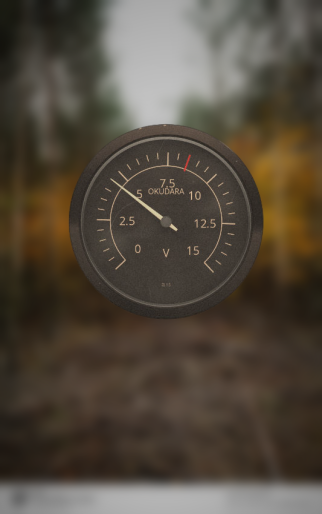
4.5V
